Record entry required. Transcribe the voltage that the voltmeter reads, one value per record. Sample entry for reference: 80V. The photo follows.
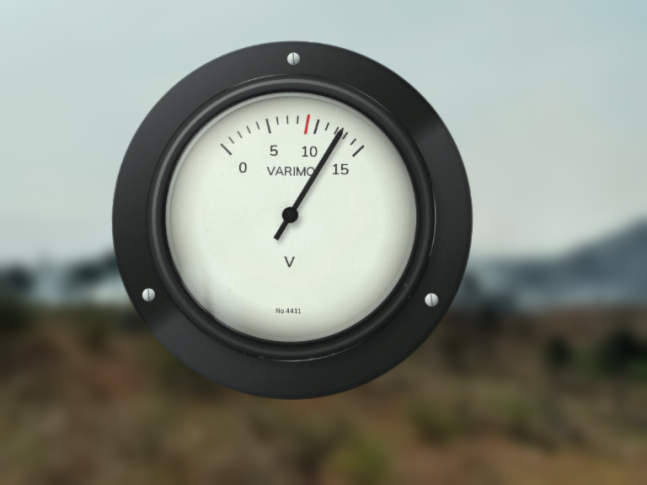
12.5V
